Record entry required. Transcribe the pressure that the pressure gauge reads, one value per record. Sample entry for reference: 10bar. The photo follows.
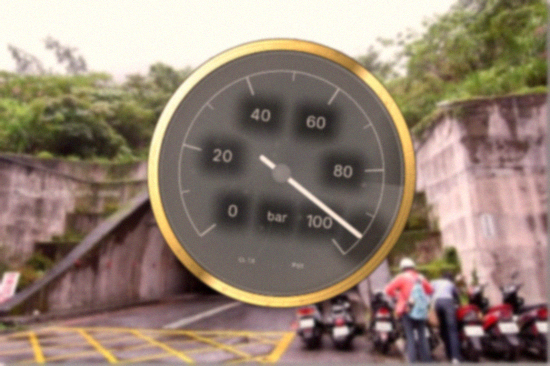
95bar
